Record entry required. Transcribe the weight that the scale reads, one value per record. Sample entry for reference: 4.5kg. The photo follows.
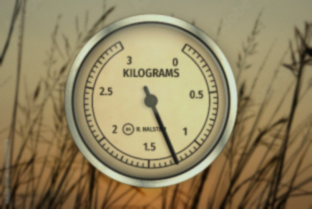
1.25kg
